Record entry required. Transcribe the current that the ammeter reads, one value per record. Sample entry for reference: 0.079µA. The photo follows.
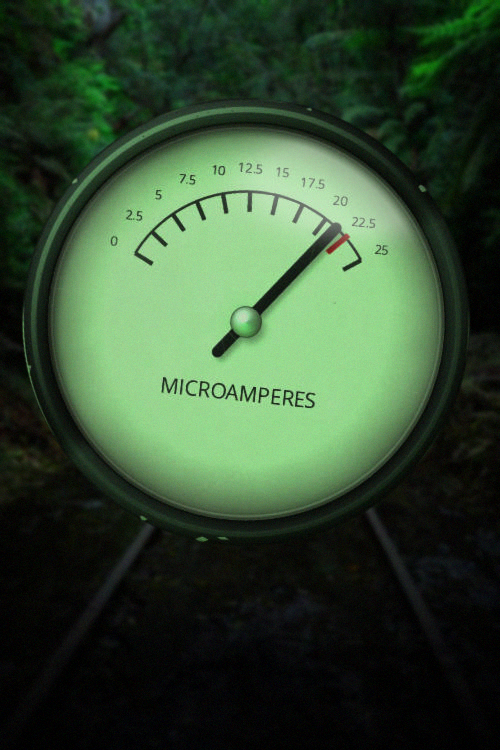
21.25µA
